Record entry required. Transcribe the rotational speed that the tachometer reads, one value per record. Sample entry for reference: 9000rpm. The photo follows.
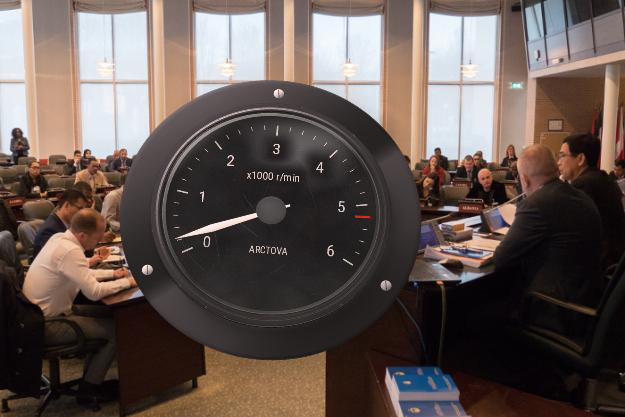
200rpm
